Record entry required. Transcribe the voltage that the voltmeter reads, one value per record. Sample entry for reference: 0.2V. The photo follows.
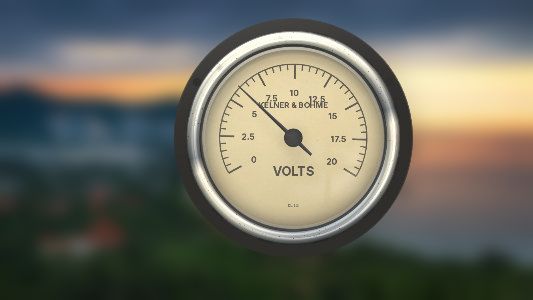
6V
